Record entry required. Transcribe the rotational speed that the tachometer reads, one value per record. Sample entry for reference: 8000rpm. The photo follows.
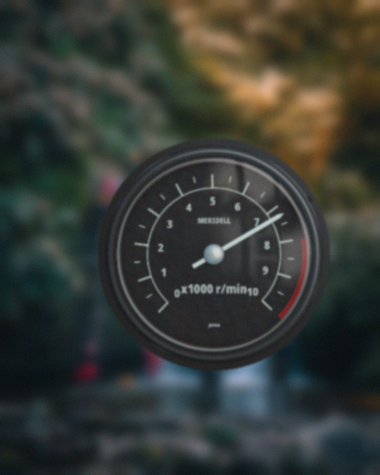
7250rpm
